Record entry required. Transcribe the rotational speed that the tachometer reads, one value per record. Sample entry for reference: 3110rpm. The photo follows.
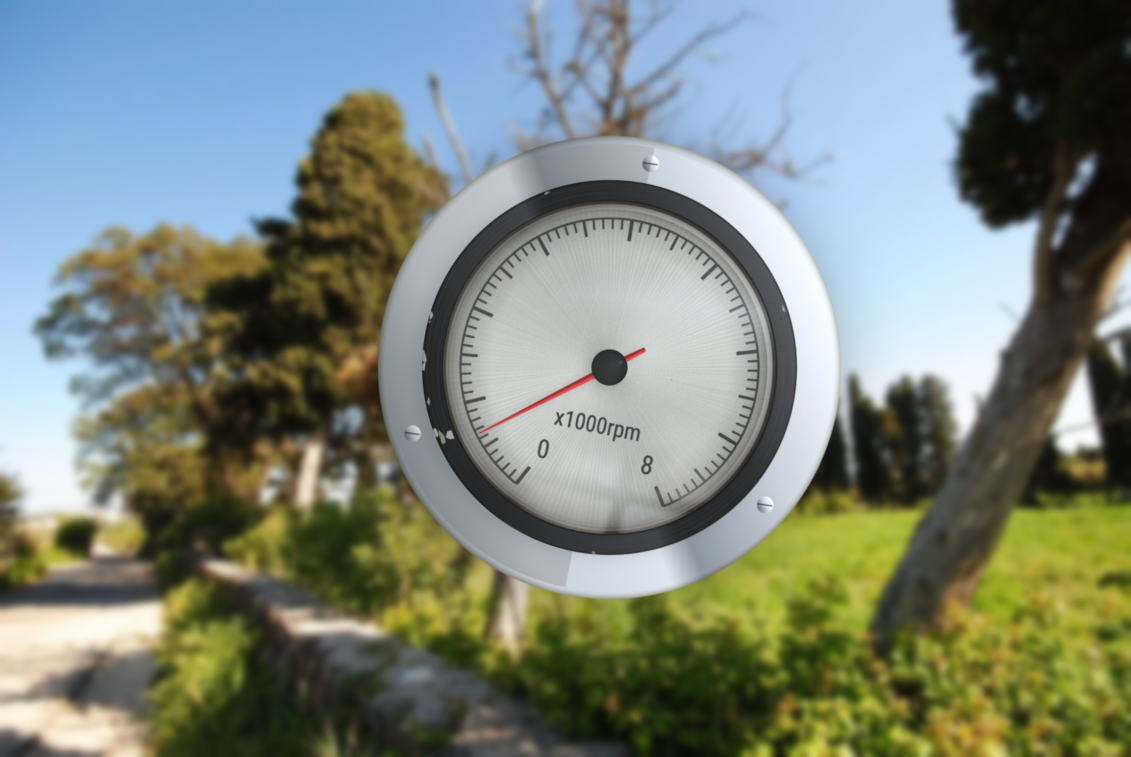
650rpm
